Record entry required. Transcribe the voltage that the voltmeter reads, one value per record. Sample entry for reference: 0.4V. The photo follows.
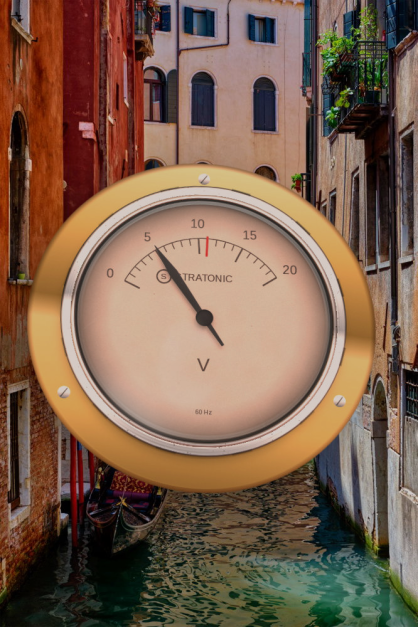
5V
